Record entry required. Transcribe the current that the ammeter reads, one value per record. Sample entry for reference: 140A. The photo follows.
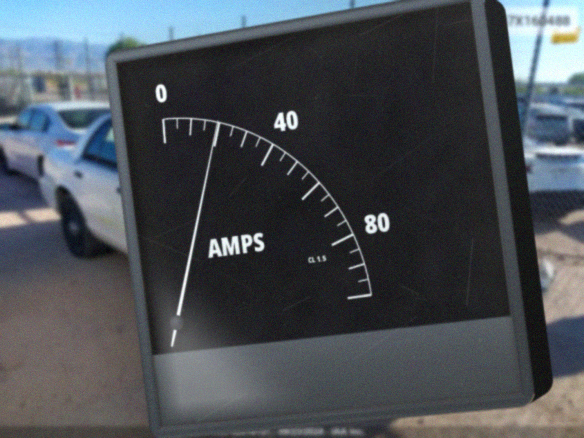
20A
